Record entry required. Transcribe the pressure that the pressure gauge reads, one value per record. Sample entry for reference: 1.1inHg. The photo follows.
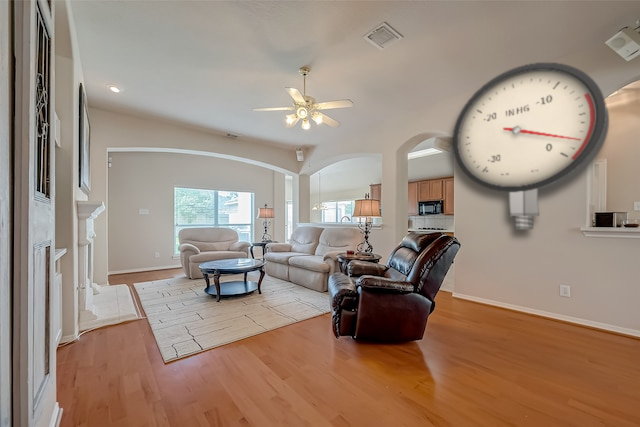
-2inHg
